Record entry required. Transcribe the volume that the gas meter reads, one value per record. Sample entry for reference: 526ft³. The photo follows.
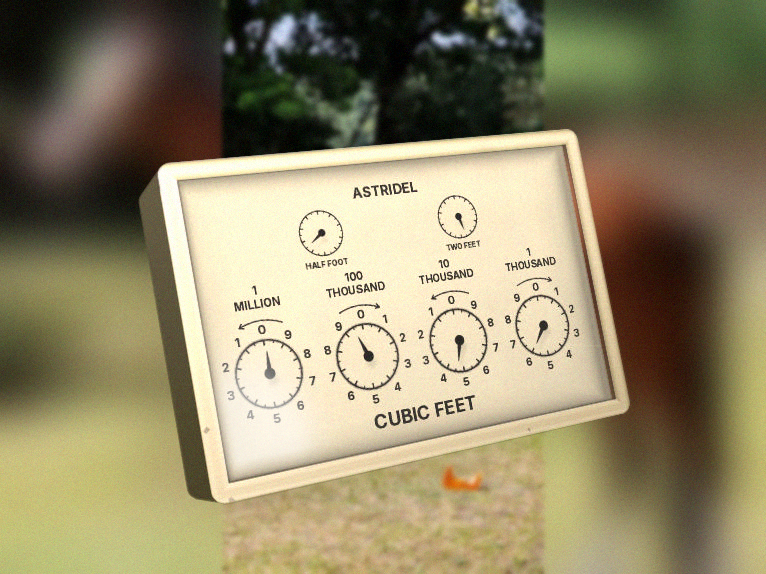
994600ft³
